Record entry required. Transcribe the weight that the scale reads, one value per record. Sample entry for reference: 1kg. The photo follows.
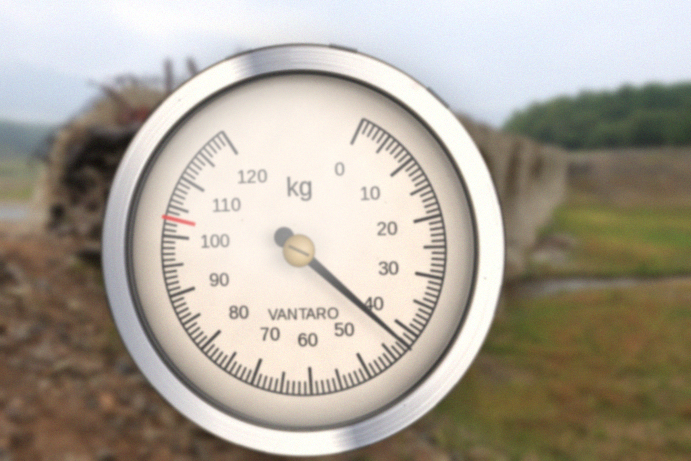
42kg
